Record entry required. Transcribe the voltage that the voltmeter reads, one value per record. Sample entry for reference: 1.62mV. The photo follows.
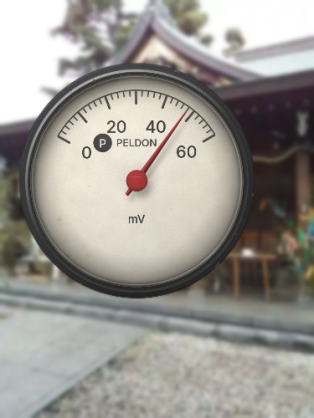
48mV
